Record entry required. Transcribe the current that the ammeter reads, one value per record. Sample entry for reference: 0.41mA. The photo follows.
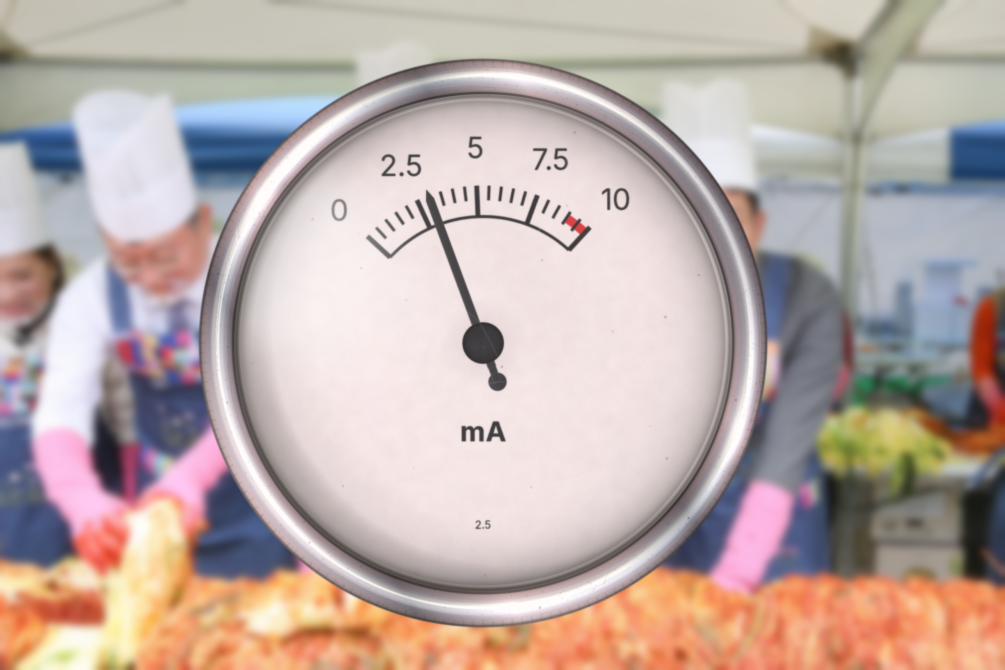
3mA
